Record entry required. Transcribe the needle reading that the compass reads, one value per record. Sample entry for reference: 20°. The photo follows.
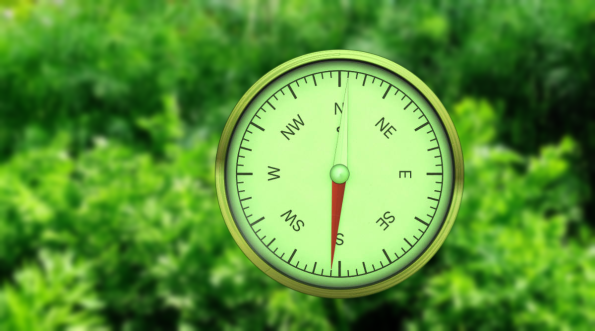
185°
